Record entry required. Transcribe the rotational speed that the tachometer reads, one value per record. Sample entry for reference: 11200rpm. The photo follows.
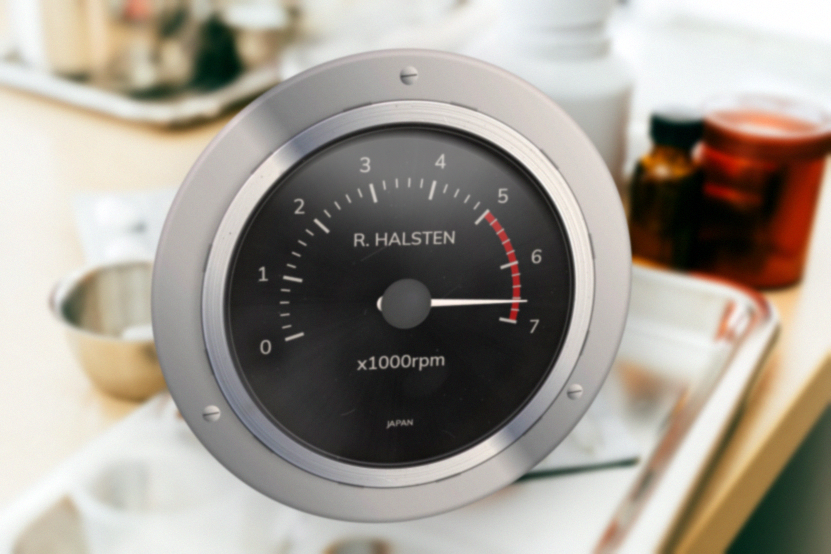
6600rpm
